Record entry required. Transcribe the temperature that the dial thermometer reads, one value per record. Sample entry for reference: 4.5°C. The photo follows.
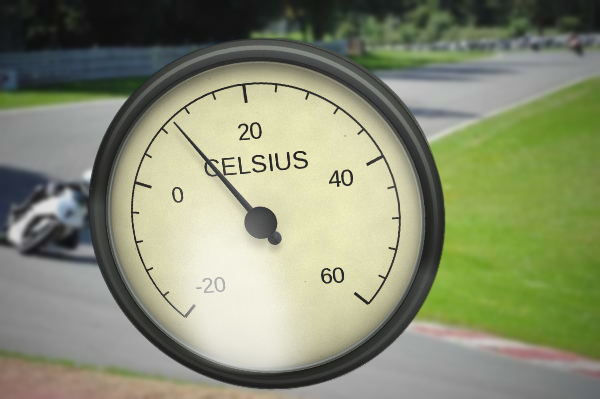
10°C
